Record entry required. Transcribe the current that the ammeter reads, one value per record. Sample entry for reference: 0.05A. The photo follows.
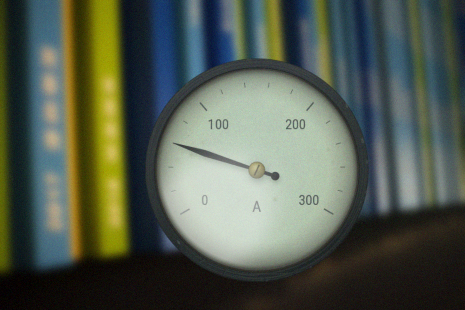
60A
